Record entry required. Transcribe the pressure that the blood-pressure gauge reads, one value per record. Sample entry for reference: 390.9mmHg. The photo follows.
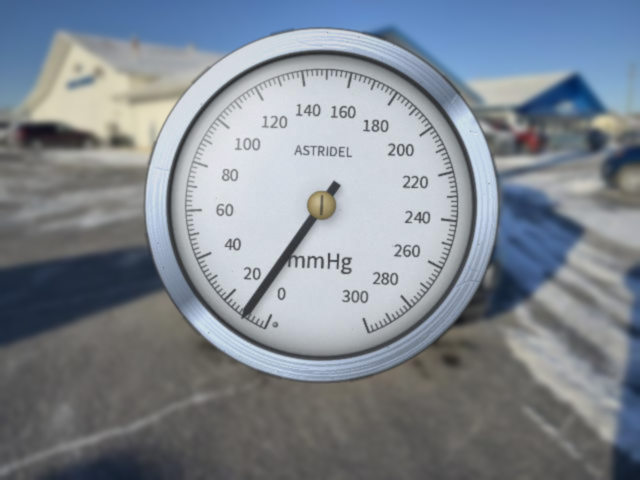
10mmHg
